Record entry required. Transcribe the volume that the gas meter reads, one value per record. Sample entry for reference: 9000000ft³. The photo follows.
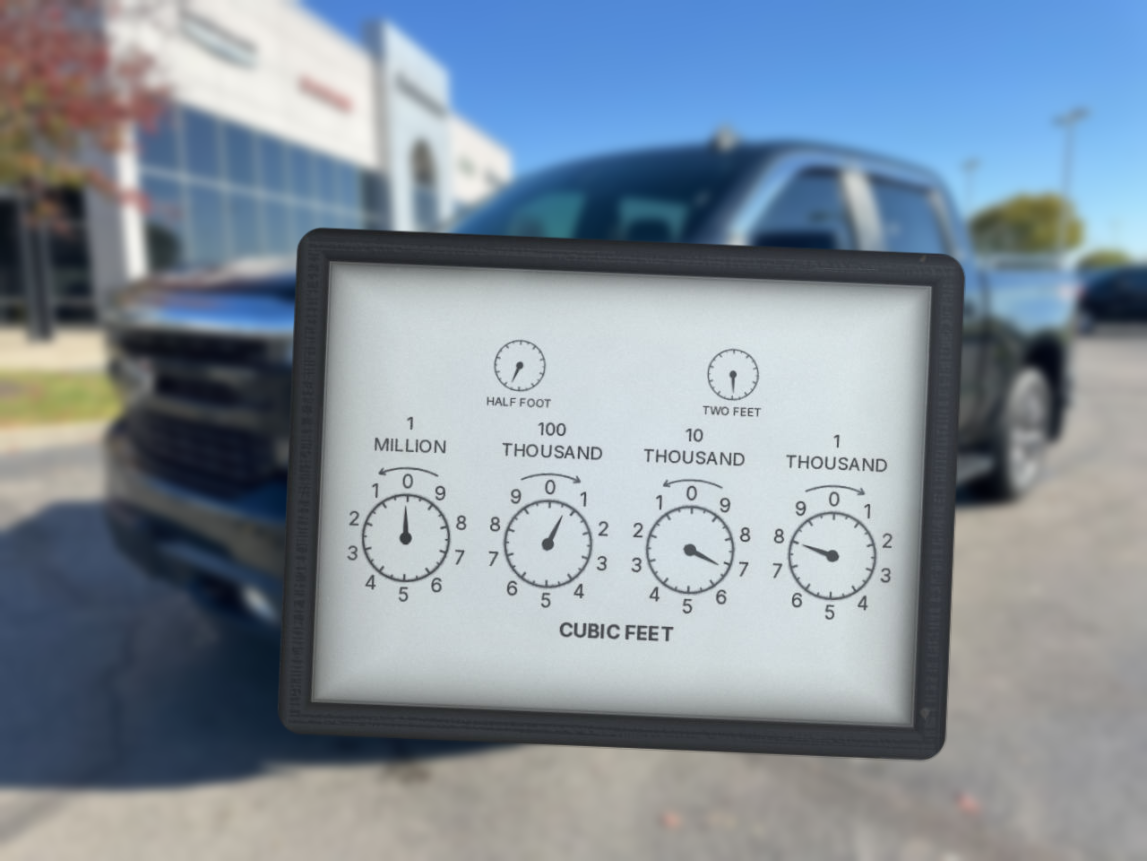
6800ft³
